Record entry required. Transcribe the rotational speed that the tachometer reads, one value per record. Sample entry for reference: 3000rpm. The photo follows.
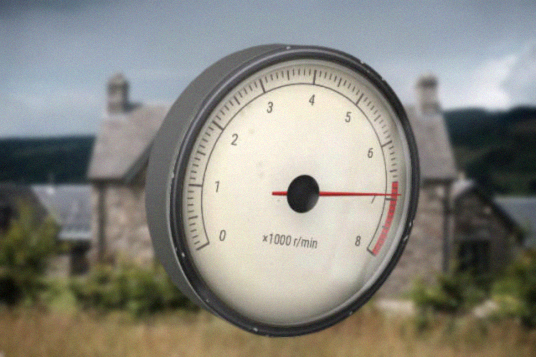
6900rpm
